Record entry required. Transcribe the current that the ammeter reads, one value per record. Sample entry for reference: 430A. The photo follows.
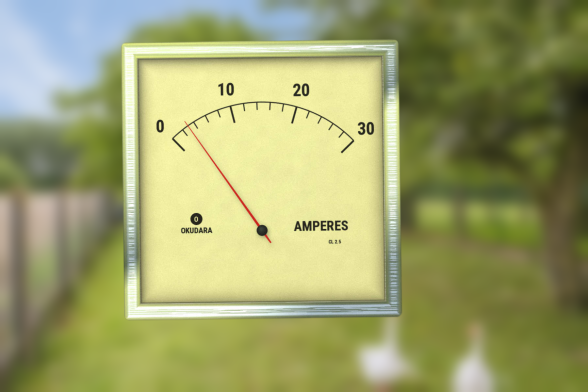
3A
